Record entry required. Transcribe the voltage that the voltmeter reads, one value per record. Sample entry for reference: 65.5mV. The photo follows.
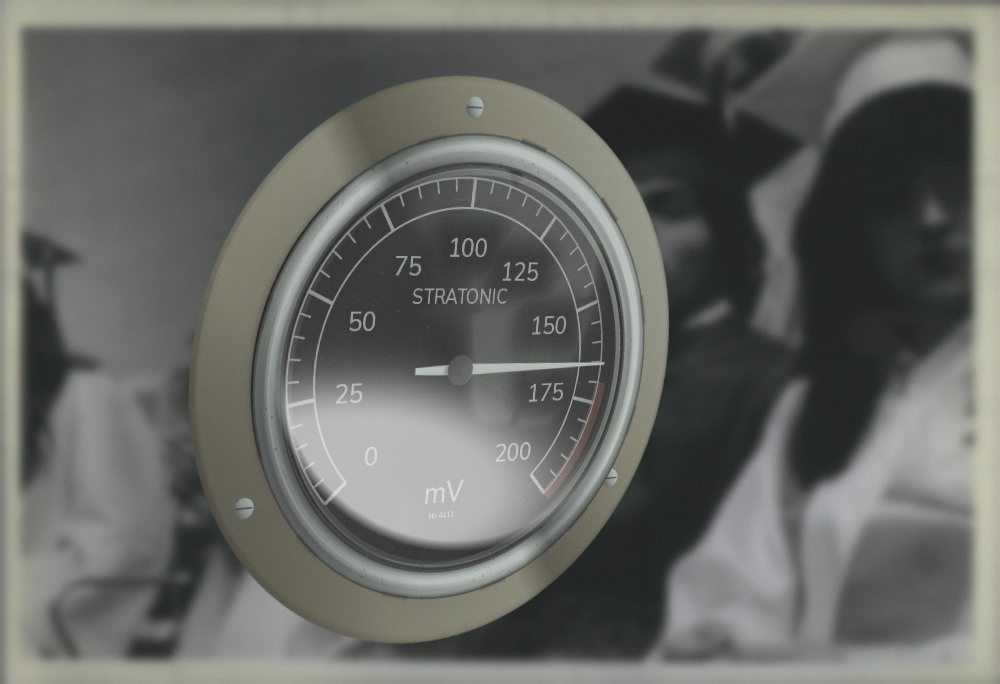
165mV
